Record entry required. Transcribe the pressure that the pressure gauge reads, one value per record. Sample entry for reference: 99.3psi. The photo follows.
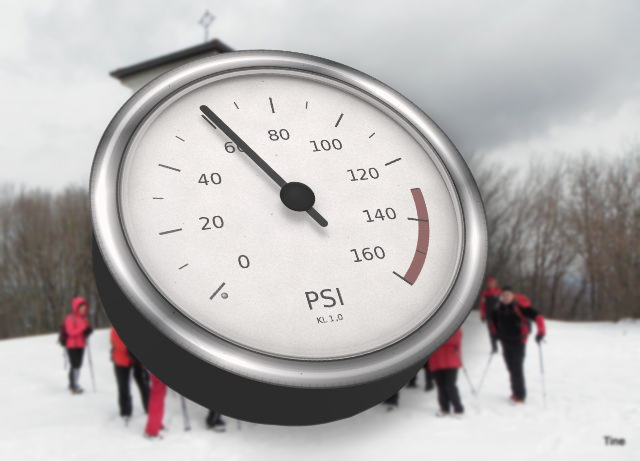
60psi
